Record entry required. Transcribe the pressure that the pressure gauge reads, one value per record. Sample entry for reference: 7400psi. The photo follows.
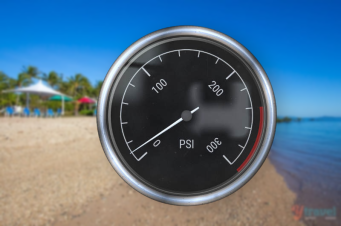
10psi
